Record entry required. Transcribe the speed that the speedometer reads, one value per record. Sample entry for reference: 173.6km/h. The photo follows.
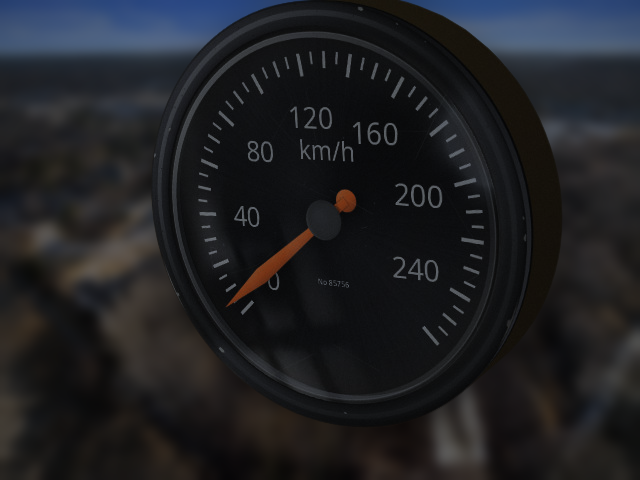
5km/h
